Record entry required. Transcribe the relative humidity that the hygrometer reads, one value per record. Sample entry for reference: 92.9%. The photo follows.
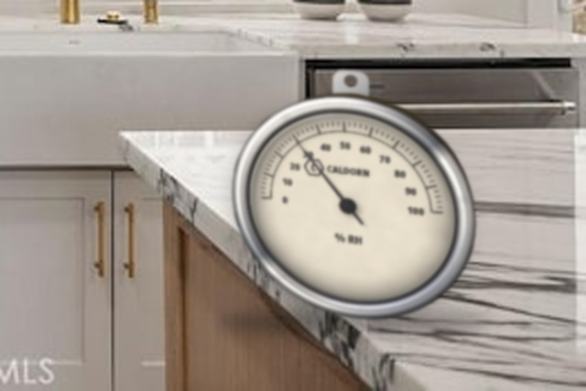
30%
